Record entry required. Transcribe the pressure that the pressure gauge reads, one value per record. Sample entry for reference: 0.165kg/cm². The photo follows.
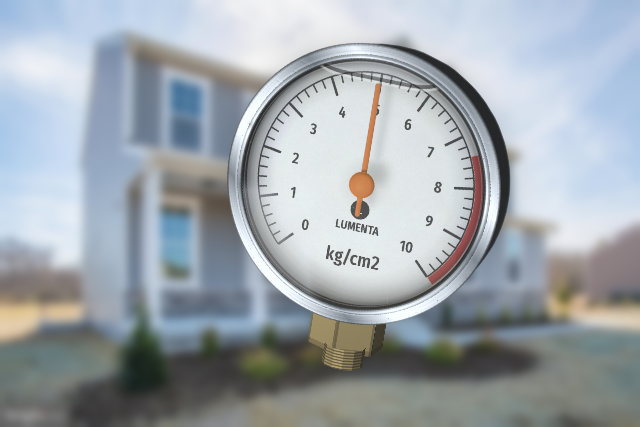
5kg/cm²
